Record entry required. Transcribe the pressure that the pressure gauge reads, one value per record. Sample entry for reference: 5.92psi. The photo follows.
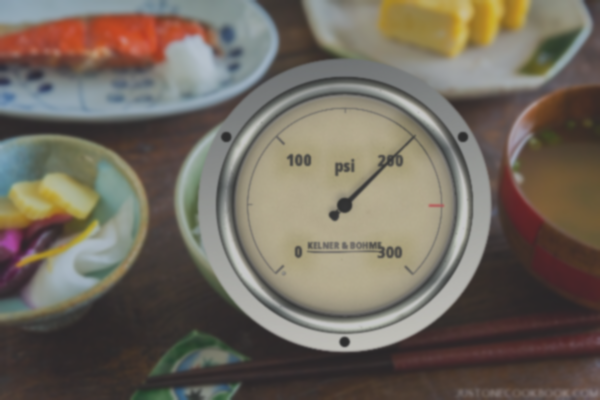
200psi
